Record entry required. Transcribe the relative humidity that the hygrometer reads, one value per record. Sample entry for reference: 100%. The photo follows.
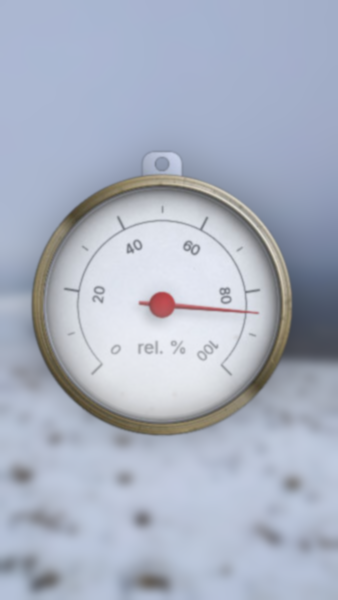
85%
